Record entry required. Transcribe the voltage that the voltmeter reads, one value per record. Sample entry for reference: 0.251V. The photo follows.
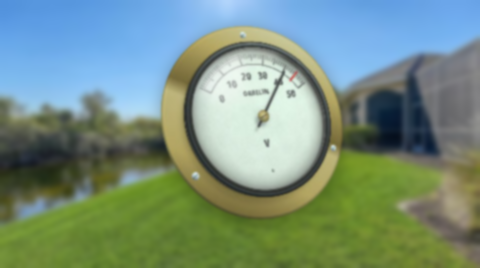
40V
